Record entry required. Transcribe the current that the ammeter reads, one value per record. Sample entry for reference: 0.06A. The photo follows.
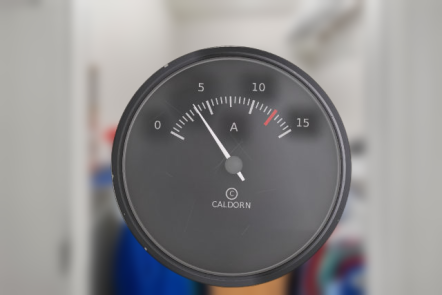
3.5A
